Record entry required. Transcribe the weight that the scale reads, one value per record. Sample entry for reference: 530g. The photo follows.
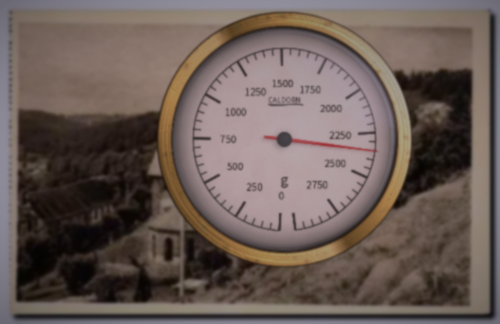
2350g
